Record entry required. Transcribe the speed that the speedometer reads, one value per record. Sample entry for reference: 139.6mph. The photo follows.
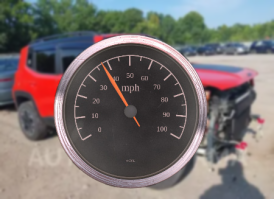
37.5mph
